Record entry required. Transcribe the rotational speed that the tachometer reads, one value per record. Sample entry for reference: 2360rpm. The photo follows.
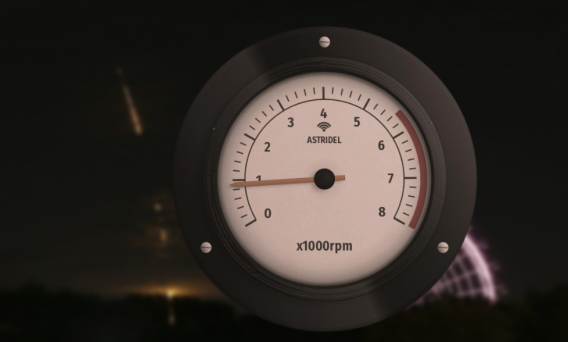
900rpm
